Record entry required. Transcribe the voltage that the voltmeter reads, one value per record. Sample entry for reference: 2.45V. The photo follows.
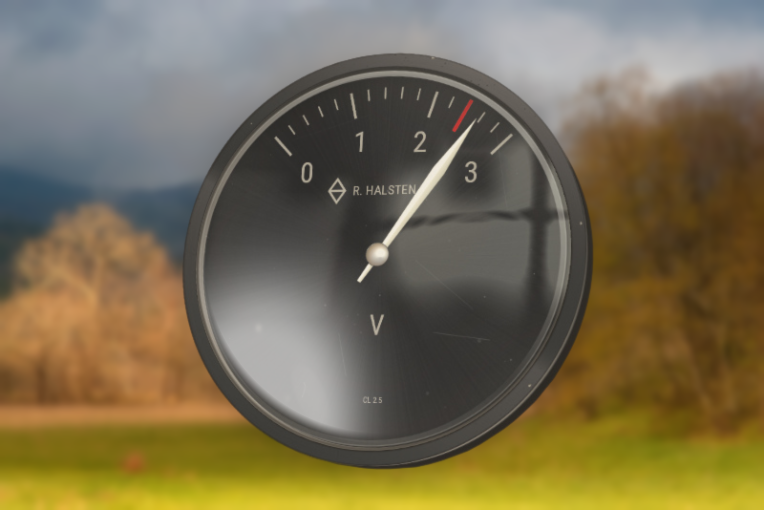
2.6V
